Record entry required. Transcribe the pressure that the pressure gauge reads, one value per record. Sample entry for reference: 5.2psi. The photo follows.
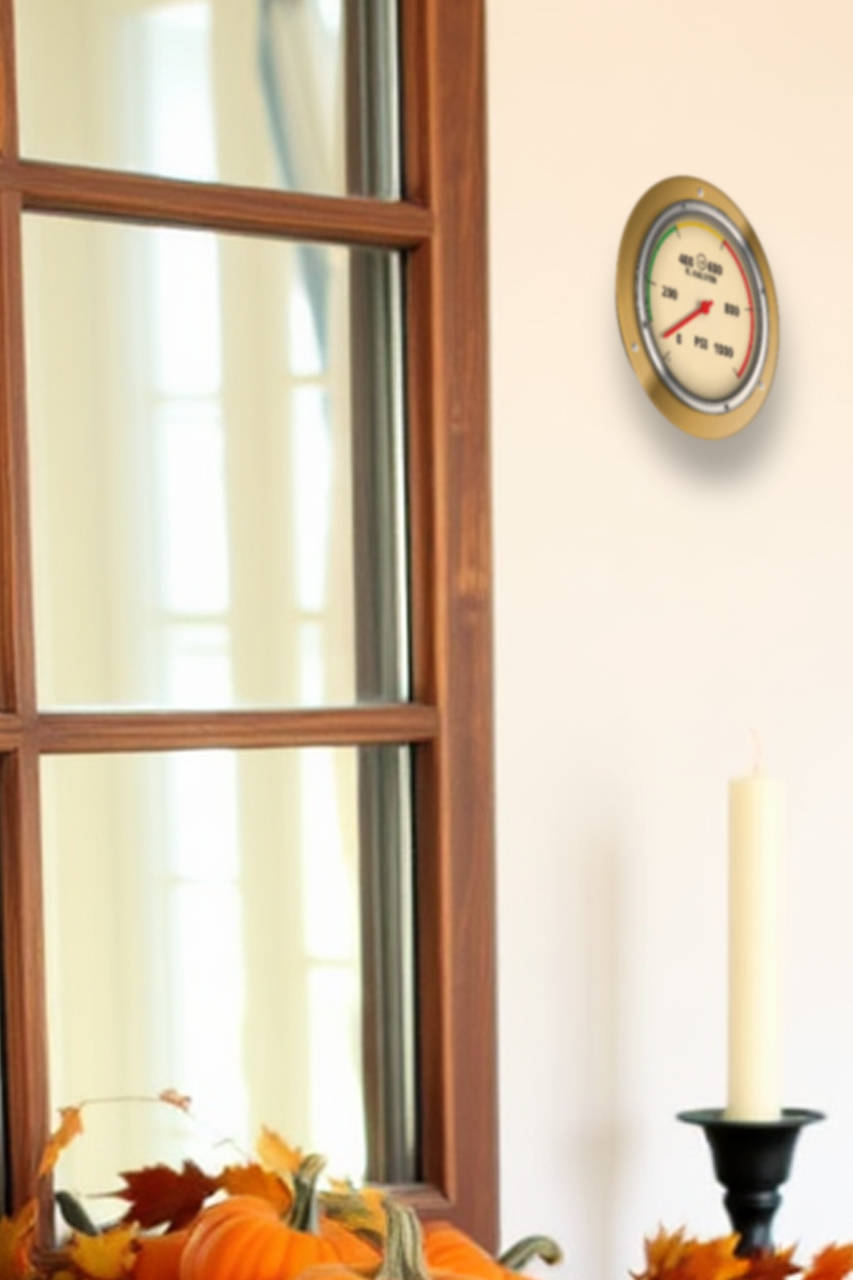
50psi
